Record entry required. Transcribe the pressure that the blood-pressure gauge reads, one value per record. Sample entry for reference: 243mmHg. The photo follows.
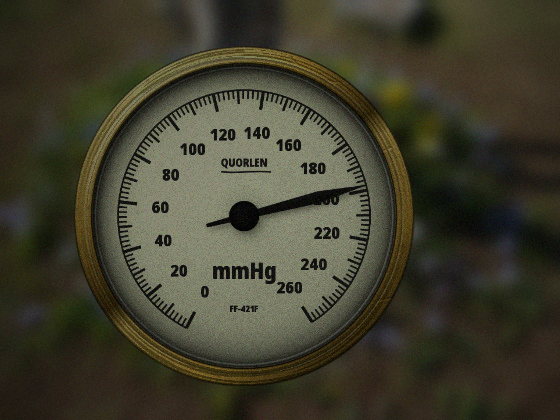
198mmHg
